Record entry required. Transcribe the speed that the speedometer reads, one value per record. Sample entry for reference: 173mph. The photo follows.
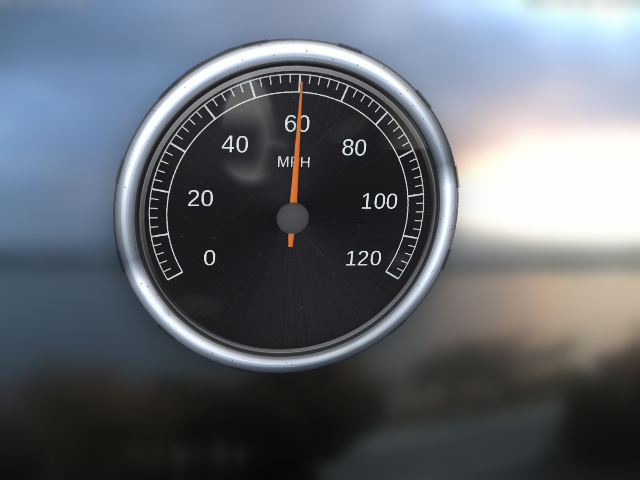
60mph
